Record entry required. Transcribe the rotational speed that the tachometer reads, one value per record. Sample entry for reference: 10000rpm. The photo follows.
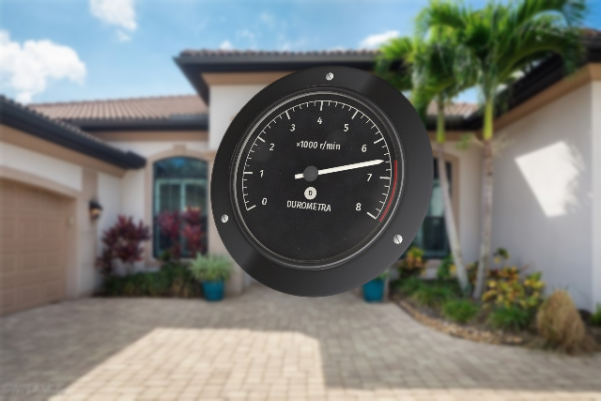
6600rpm
